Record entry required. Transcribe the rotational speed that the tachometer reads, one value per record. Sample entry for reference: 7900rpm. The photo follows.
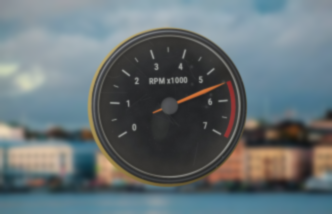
5500rpm
